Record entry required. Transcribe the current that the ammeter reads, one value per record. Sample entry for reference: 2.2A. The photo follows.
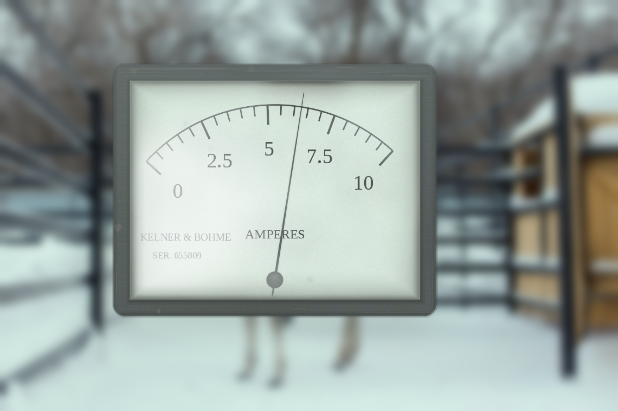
6.25A
